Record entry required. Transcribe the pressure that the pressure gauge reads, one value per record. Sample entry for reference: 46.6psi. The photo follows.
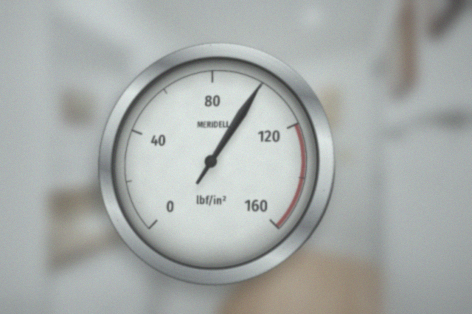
100psi
